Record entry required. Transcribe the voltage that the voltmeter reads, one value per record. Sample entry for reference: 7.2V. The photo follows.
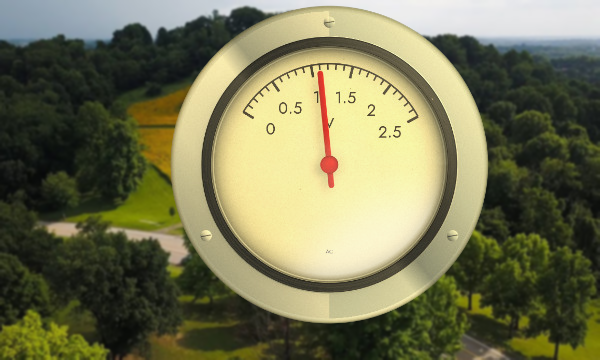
1.1V
